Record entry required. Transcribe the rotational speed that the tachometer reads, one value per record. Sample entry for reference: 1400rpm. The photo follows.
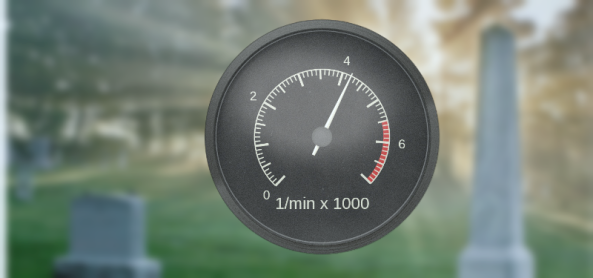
4200rpm
